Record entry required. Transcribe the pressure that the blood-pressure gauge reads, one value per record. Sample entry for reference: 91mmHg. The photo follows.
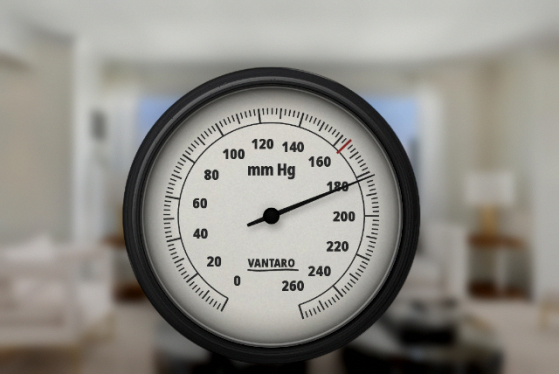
182mmHg
